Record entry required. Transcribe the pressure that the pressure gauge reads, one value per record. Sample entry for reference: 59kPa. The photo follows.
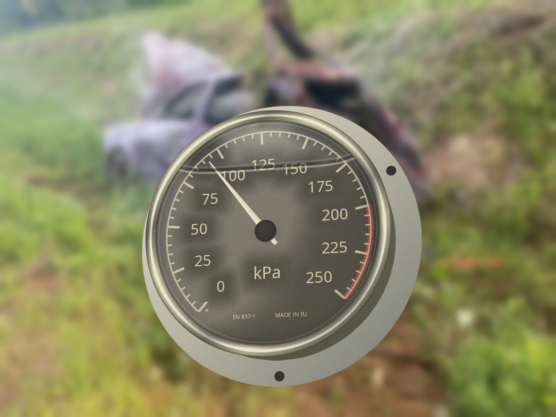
92.5kPa
